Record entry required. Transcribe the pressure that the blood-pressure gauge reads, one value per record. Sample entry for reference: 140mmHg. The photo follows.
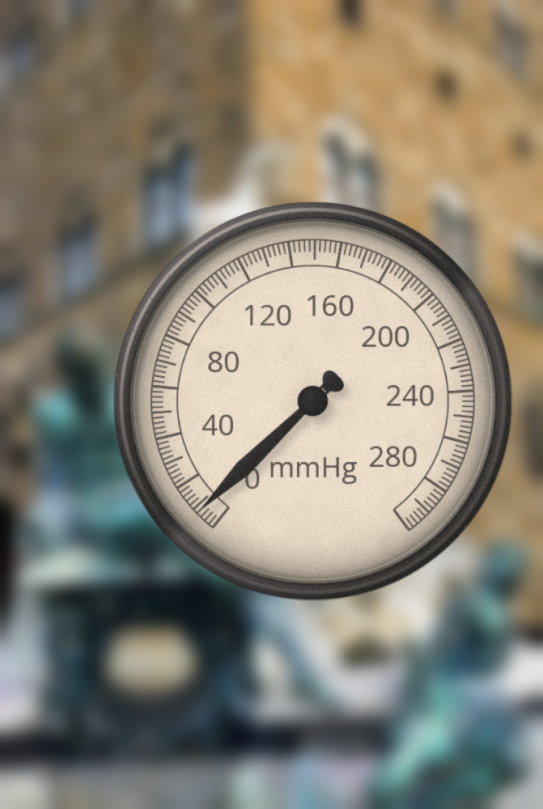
8mmHg
